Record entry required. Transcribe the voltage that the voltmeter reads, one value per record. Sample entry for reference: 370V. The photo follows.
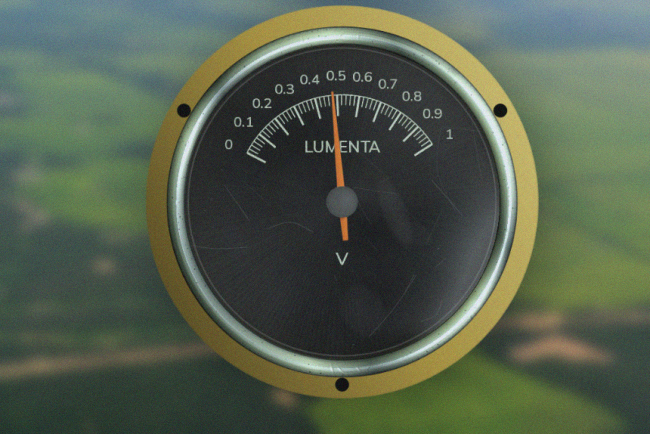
0.48V
